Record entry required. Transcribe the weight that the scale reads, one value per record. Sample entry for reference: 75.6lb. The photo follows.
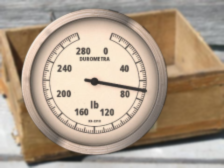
70lb
